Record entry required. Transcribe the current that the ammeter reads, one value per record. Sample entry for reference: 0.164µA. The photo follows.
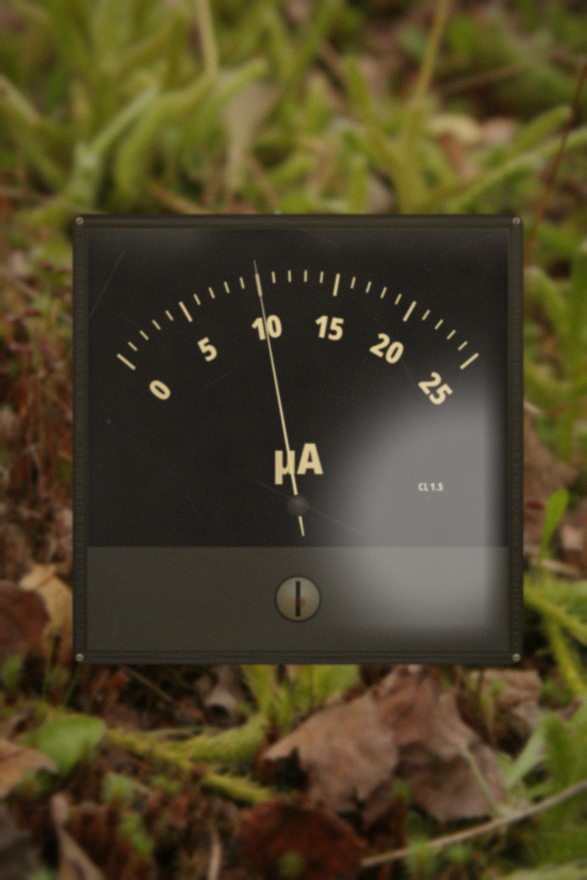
10µA
